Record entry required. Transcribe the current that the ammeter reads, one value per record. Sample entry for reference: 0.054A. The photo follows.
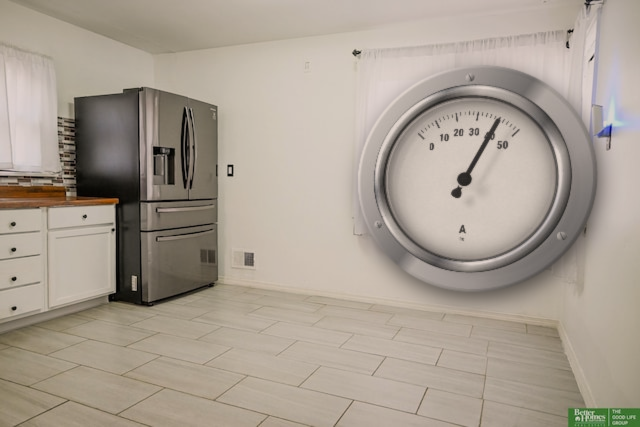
40A
